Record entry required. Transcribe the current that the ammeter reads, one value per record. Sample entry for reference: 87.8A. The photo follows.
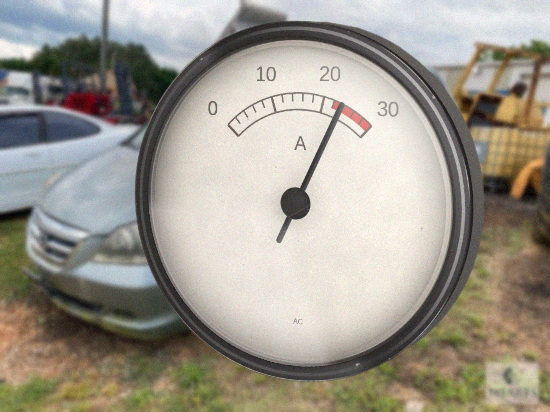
24A
